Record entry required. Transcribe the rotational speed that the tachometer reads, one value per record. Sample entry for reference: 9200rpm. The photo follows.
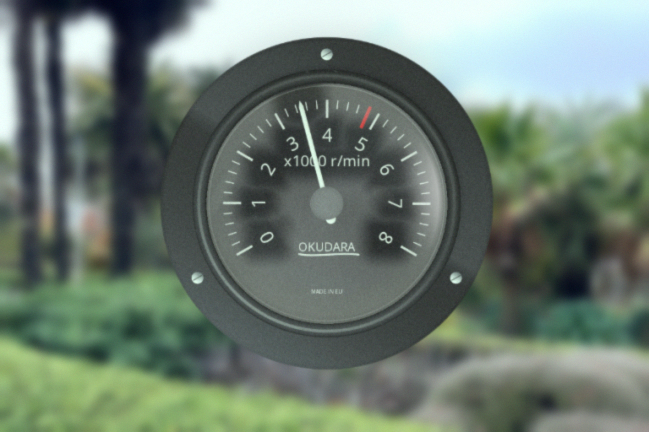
3500rpm
